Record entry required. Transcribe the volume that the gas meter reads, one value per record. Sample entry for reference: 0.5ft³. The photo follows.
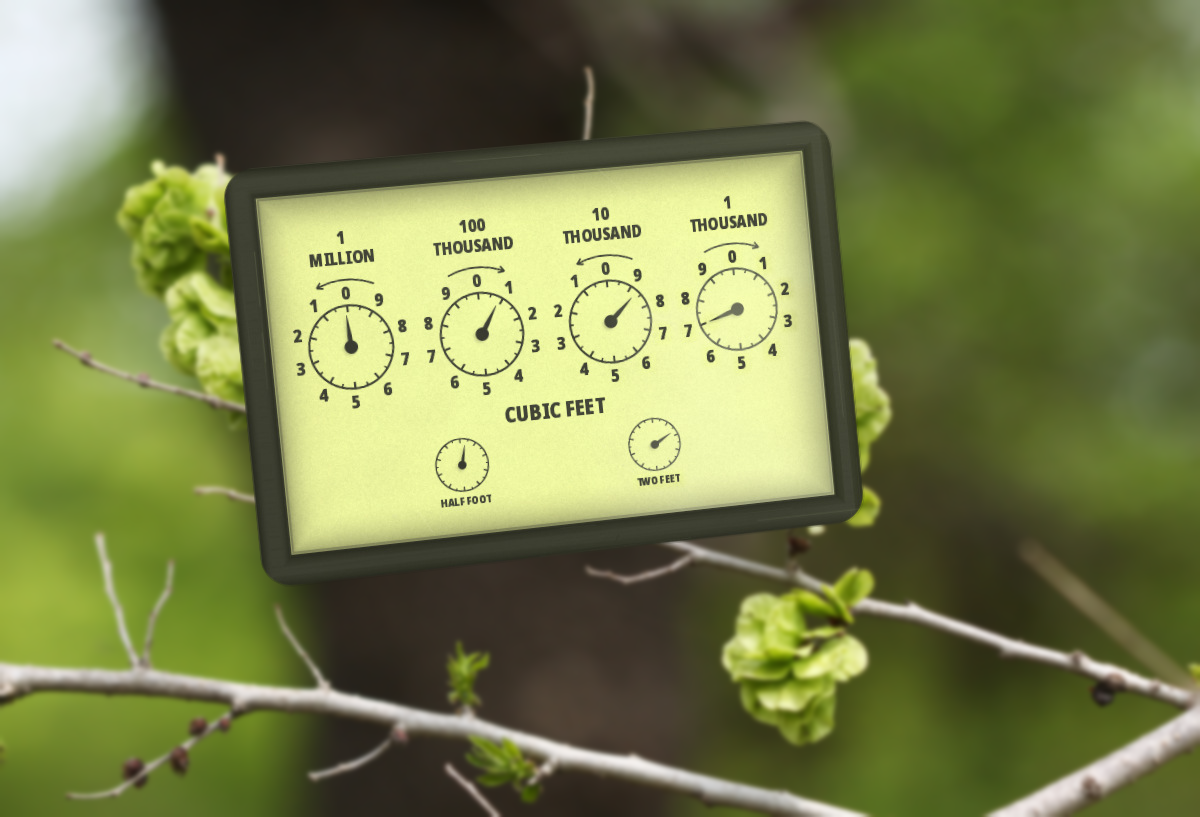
8700ft³
